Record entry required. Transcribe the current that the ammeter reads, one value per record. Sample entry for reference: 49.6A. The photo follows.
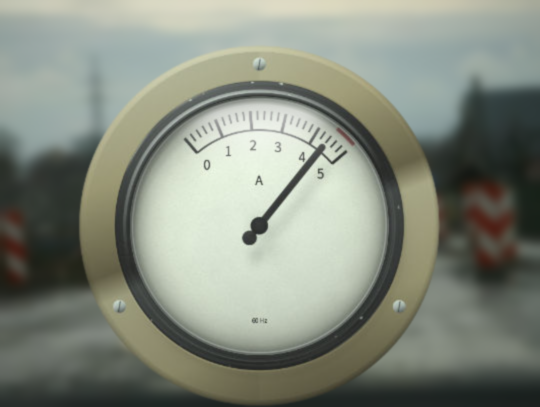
4.4A
